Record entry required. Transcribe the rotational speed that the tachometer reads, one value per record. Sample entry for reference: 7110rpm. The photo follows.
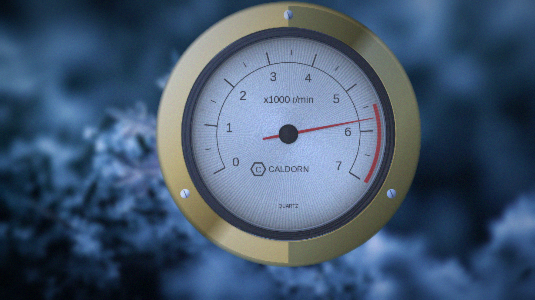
5750rpm
